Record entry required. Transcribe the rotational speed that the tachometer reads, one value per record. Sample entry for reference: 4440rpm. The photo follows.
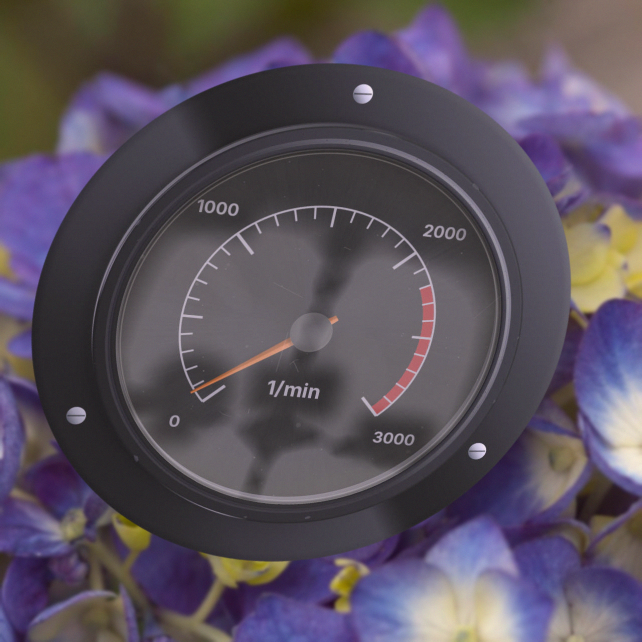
100rpm
